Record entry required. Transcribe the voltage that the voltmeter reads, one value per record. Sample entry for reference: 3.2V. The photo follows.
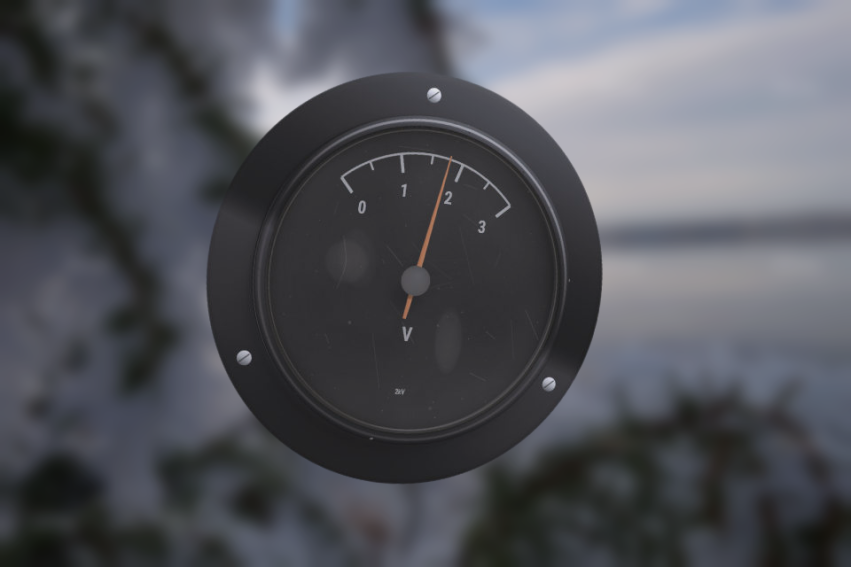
1.75V
